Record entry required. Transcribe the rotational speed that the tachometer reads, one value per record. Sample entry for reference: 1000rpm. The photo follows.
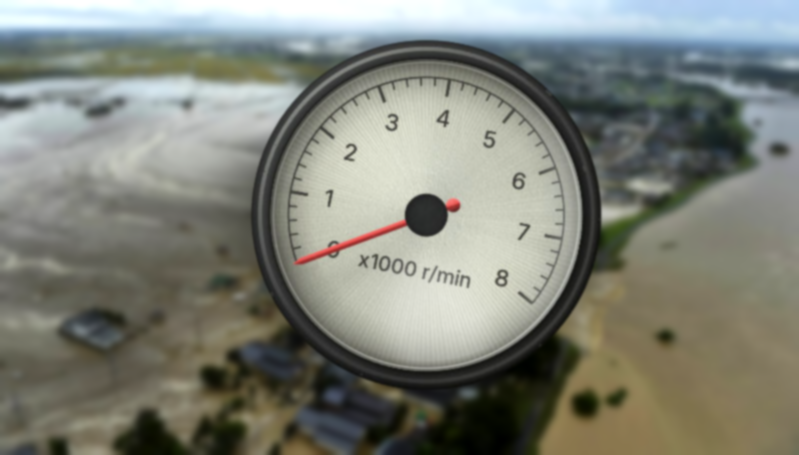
0rpm
